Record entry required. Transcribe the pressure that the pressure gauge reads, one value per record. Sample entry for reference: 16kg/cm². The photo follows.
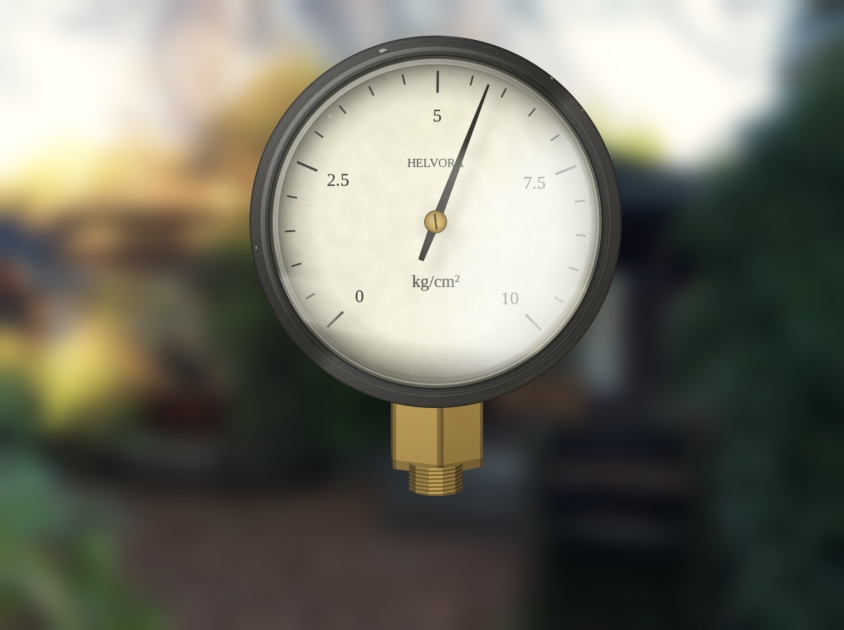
5.75kg/cm²
